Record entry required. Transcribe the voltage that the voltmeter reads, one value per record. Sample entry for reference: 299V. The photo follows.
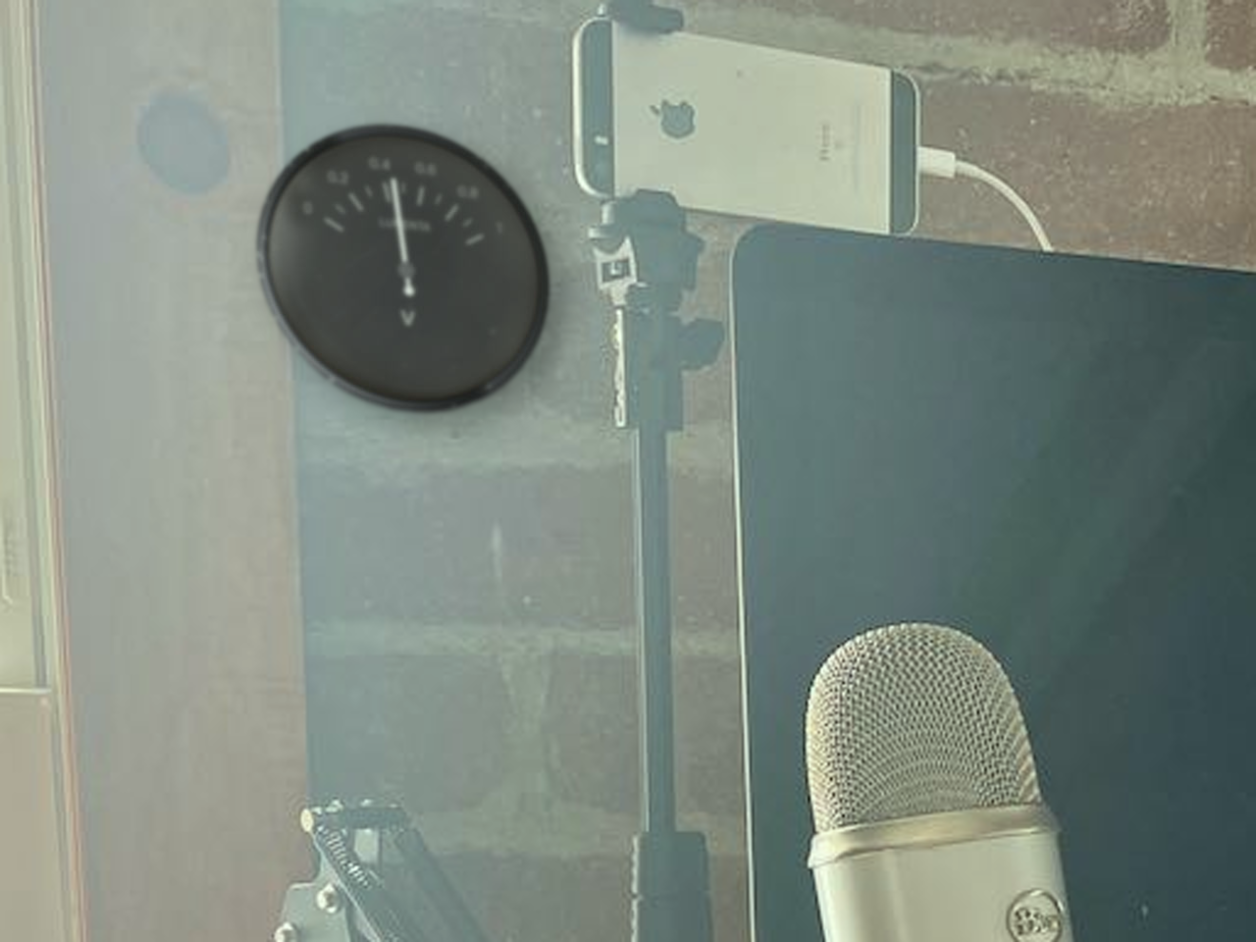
0.45V
